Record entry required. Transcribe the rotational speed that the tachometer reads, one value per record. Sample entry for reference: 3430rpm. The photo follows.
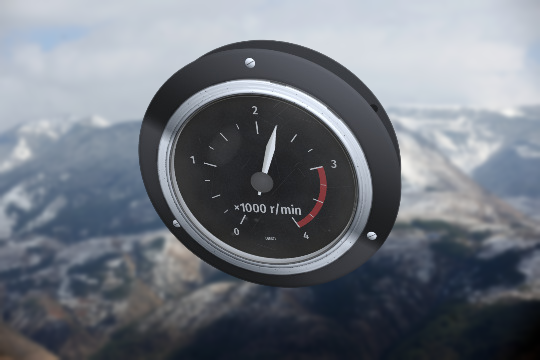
2250rpm
